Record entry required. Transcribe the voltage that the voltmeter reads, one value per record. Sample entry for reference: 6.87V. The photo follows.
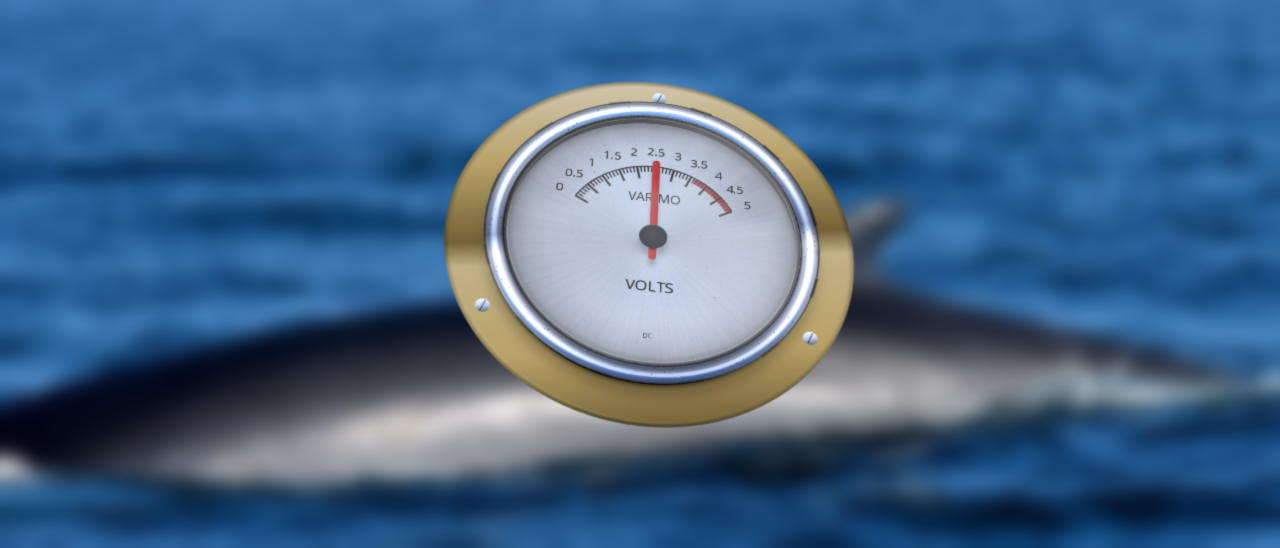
2.5V
